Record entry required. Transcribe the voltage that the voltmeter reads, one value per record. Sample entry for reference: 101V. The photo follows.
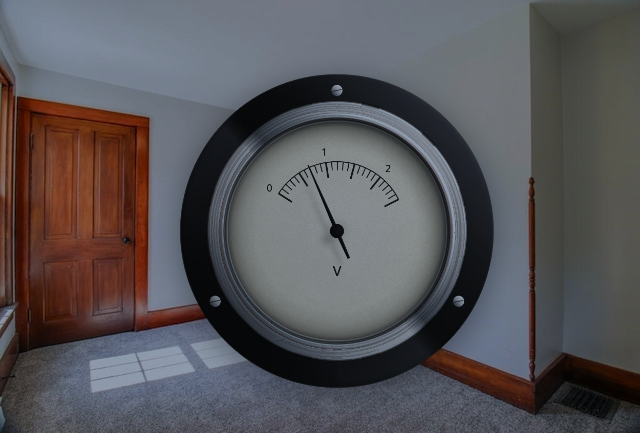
0.7V
